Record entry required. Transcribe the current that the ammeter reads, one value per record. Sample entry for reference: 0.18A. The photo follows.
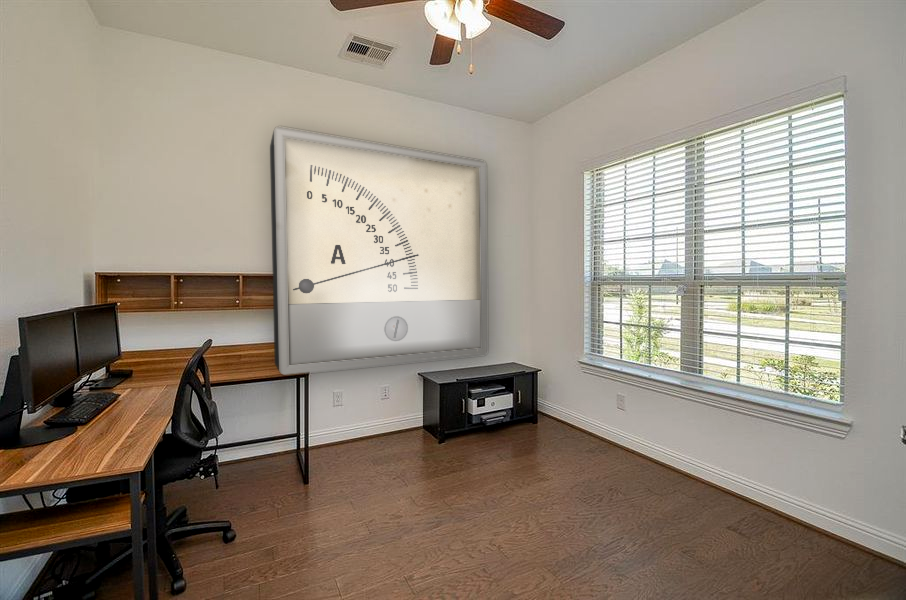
40A
